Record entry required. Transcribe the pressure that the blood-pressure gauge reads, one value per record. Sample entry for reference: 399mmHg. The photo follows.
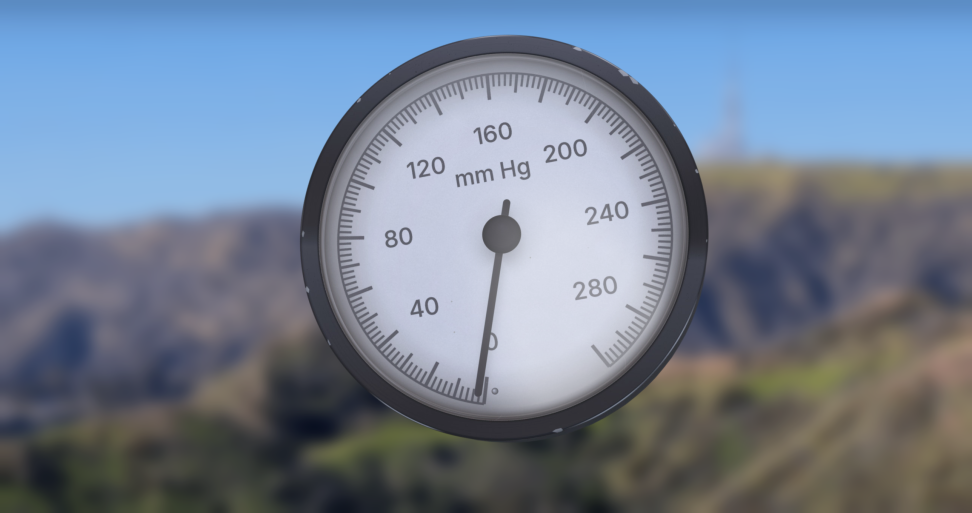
2mmHg
